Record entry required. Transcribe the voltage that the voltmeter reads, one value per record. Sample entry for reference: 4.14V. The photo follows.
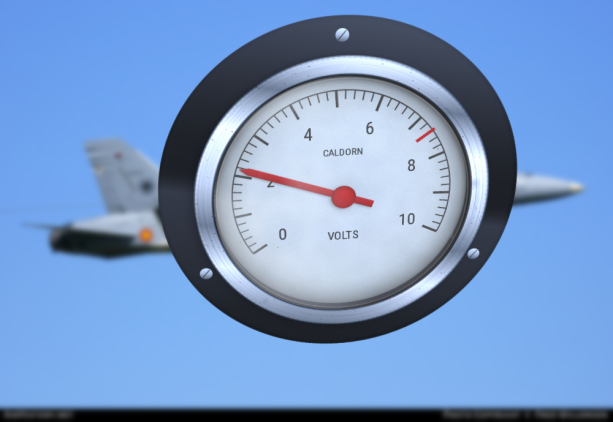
2.2V
